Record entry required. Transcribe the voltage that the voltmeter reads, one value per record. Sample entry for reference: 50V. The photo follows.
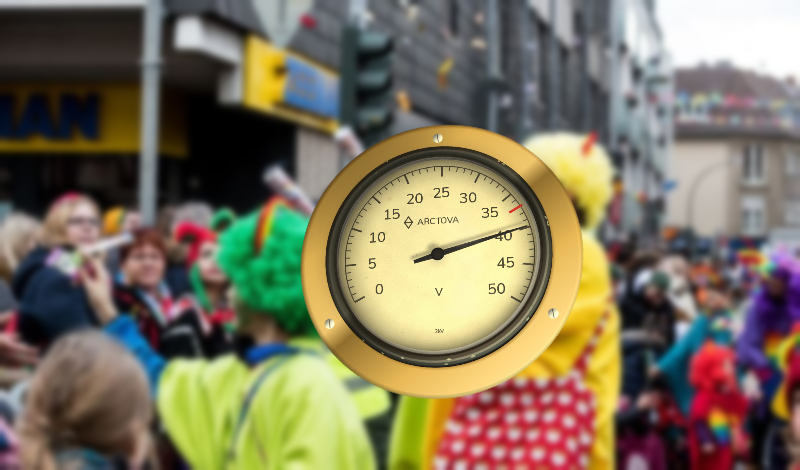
40V
